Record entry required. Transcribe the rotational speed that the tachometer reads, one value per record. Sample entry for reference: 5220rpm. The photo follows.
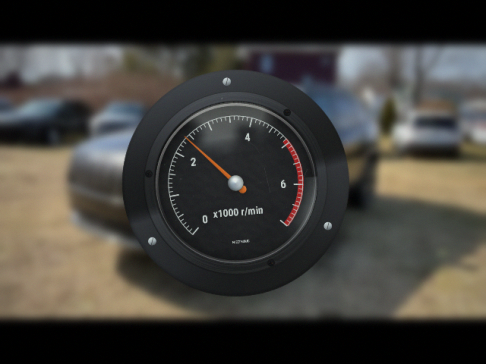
2400rpm
